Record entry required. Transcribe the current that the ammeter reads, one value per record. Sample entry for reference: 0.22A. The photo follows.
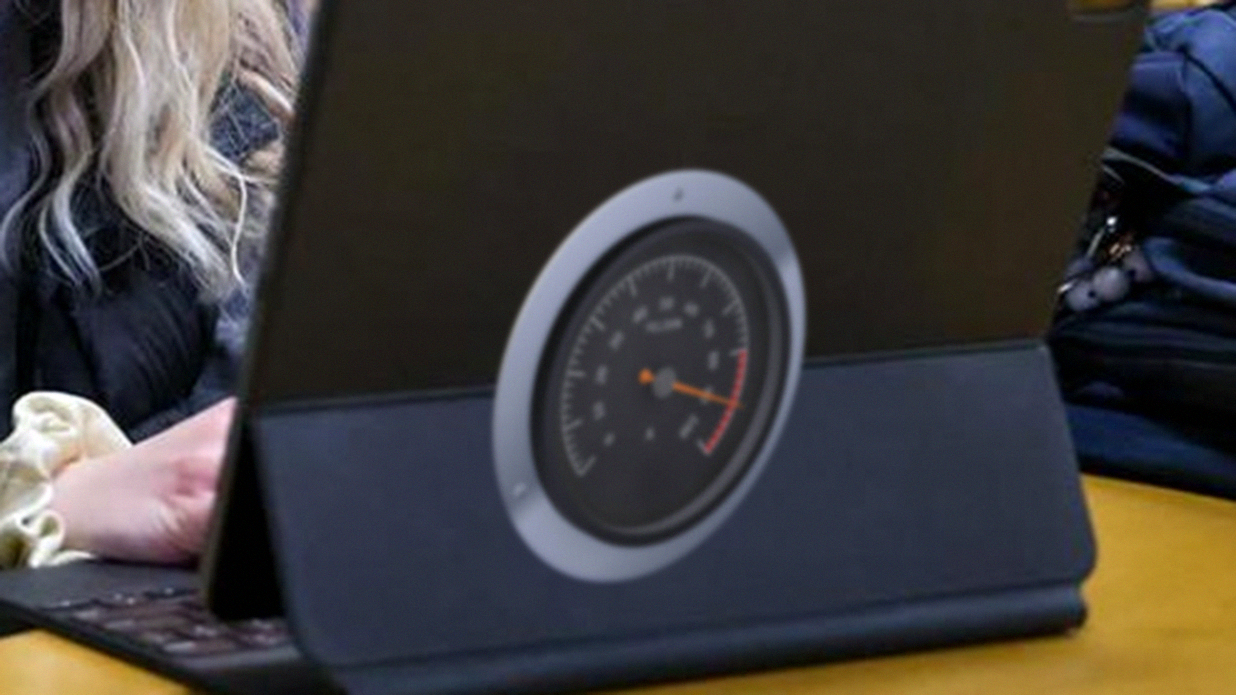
90A
